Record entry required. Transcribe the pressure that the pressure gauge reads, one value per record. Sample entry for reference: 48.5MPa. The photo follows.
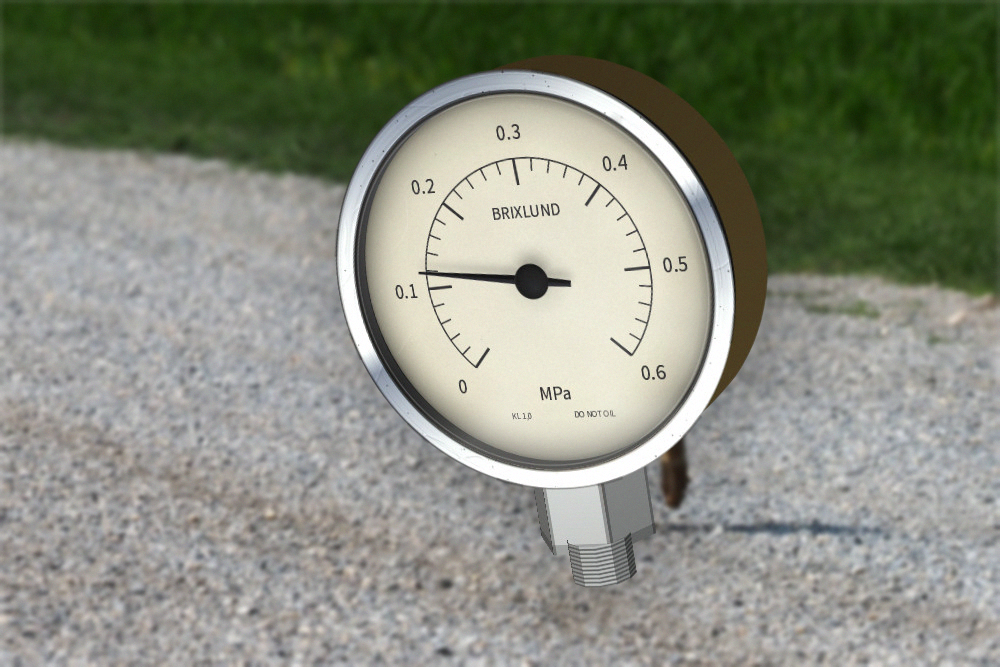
0.12MPa
